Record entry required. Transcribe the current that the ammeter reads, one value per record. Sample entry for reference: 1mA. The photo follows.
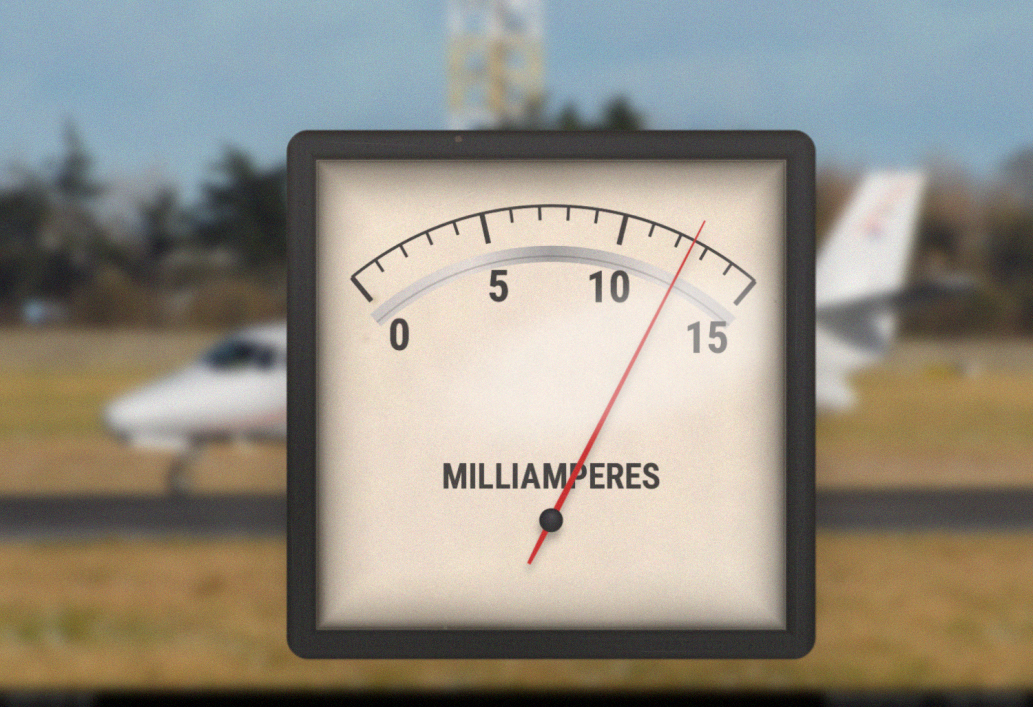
12.5mA
